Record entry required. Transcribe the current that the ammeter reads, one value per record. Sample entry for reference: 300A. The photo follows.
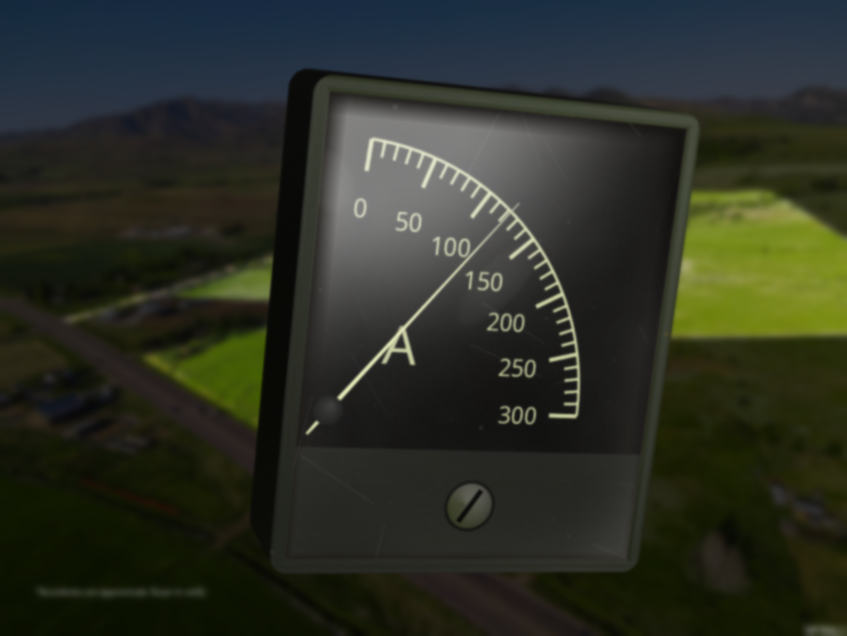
120A
